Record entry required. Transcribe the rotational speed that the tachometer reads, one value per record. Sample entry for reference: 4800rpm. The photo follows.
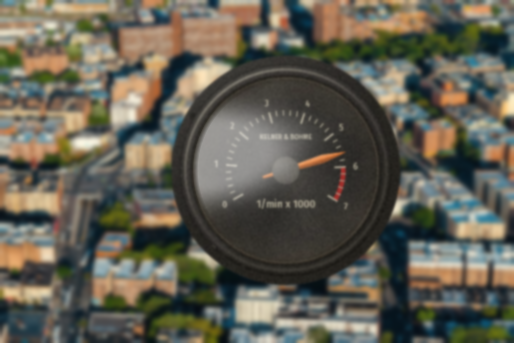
5600rpm
